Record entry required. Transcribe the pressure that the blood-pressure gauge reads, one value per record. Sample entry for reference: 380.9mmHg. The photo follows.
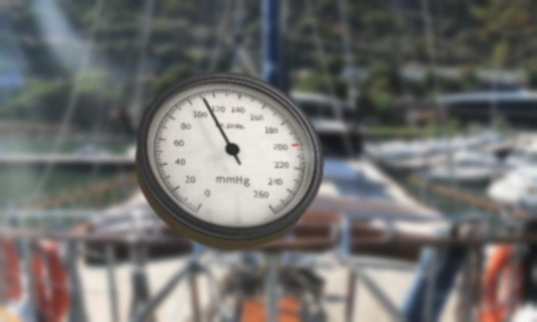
110mmHg
